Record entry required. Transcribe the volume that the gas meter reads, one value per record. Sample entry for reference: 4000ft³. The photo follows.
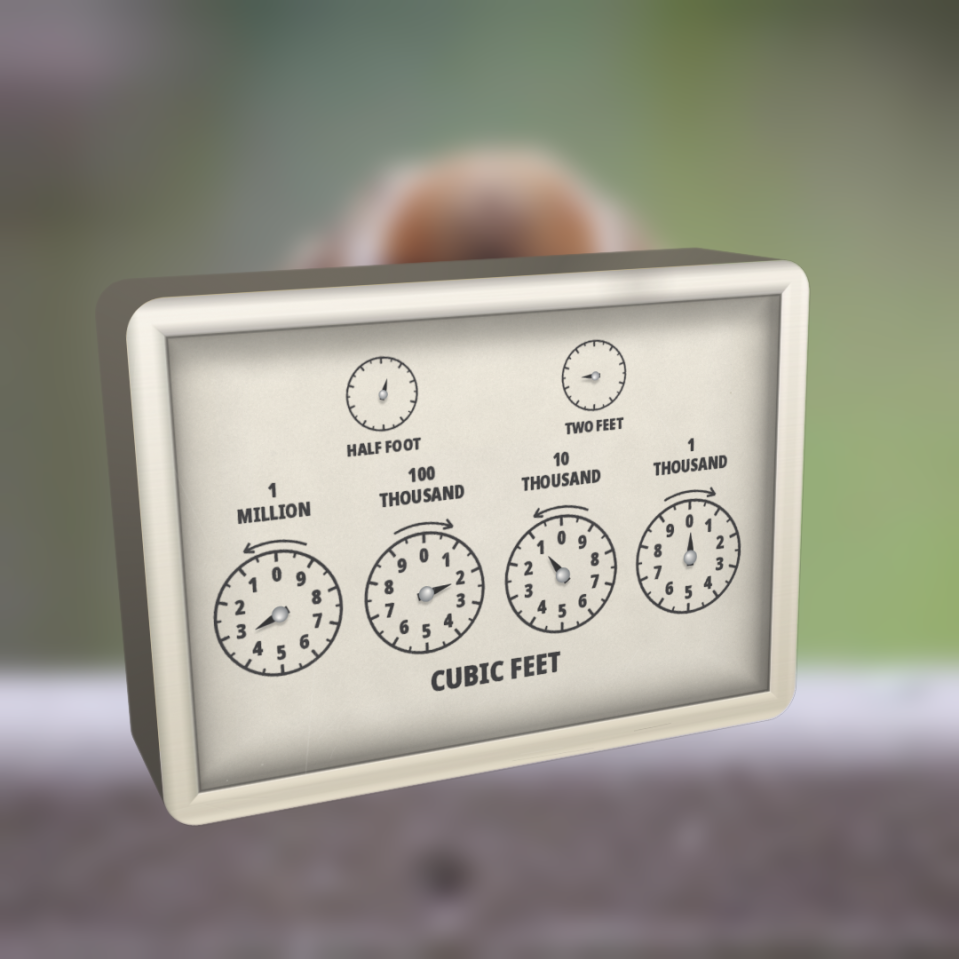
321000ft³
